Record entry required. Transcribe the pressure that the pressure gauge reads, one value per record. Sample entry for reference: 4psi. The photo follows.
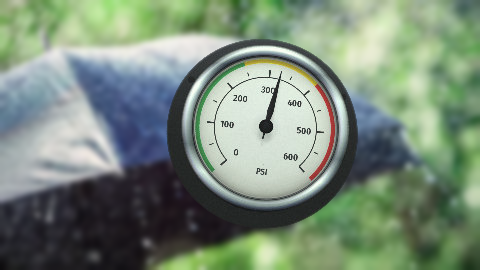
325psi
